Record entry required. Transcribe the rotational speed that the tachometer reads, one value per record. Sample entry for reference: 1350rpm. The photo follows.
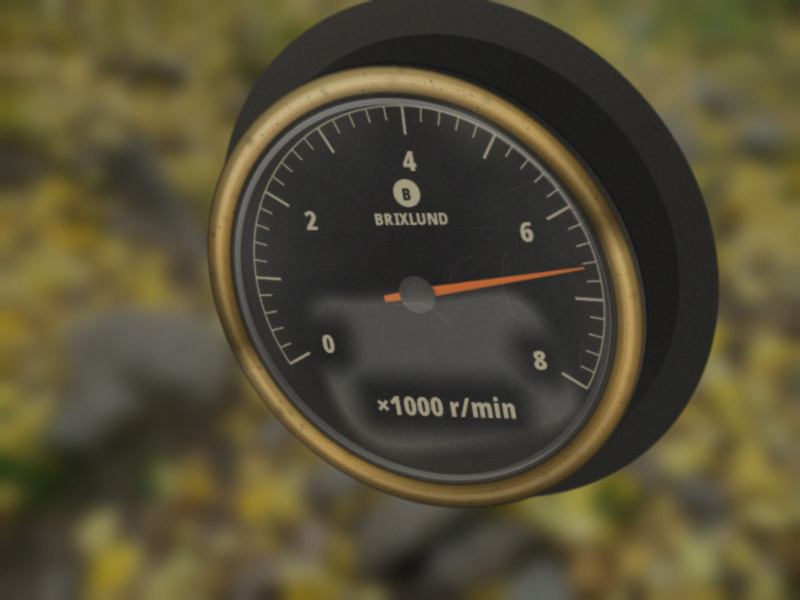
6600rpm
